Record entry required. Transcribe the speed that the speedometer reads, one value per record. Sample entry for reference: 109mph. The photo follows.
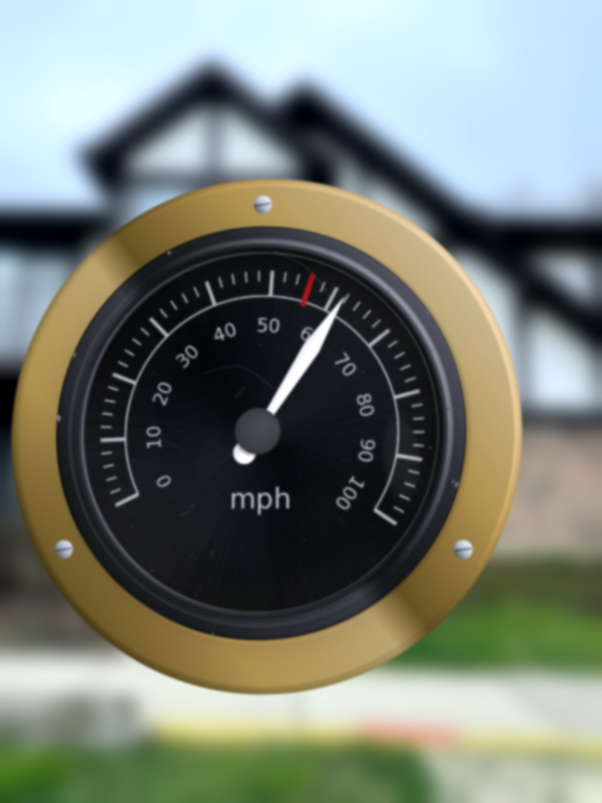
62mph
